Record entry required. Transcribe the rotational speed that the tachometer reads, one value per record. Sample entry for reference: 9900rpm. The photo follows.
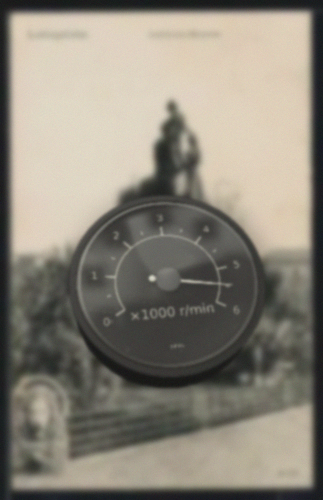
5500rpm
